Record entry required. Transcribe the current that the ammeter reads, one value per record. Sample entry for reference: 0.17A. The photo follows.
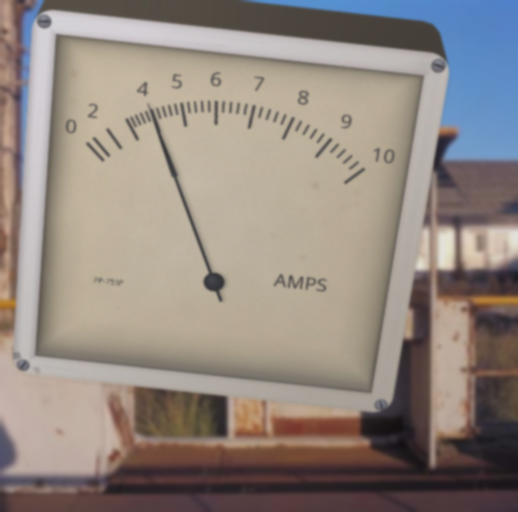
4A
